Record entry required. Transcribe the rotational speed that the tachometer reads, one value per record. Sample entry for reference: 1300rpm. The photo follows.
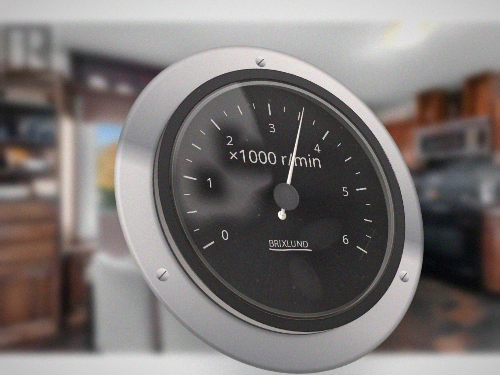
3500rpm
